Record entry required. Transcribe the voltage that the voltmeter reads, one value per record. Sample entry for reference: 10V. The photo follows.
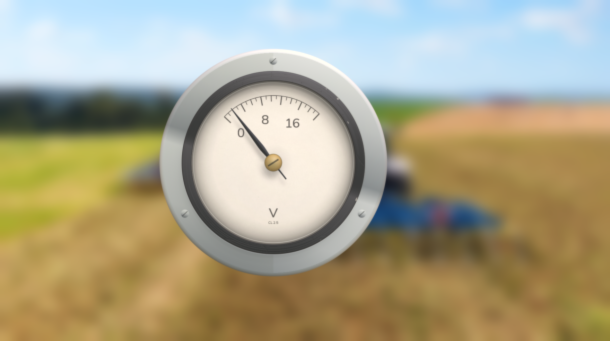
2V
